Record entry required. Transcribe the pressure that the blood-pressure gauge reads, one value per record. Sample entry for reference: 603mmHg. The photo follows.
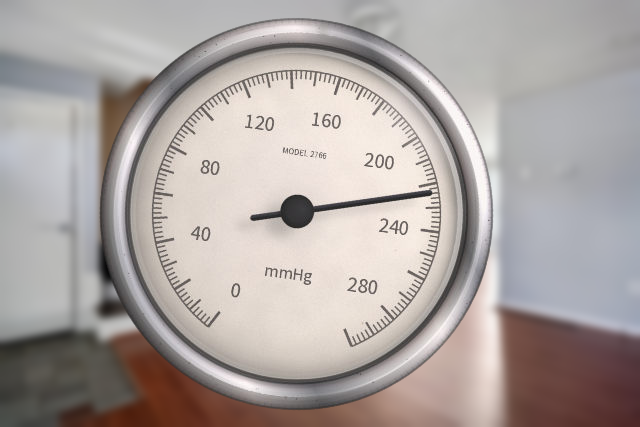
224mmHg
